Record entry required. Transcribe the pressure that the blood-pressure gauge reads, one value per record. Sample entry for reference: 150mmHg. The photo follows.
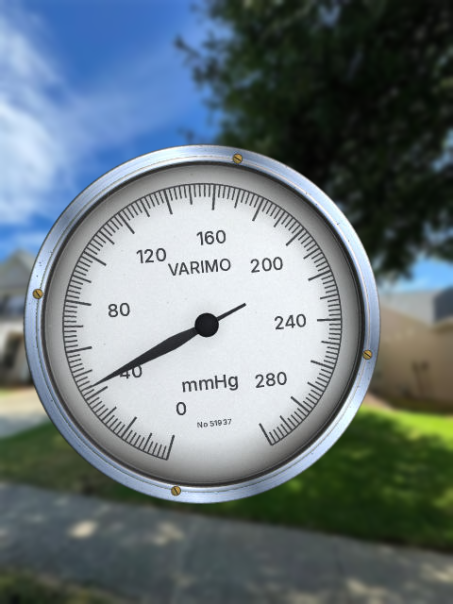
44mmHg
